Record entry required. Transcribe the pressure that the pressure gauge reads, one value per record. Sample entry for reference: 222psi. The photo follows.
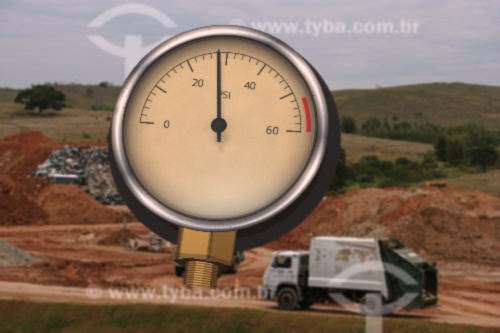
28psi
